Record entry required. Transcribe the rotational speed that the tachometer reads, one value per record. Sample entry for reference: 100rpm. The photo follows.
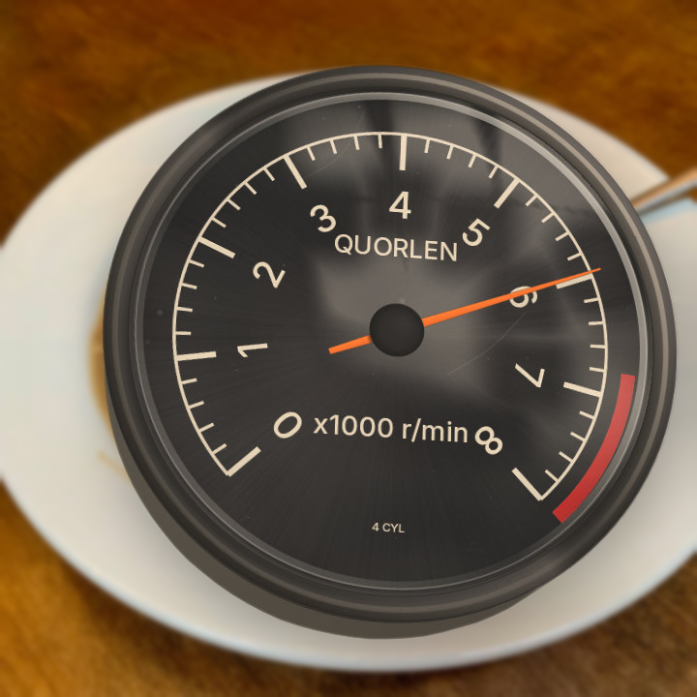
6000rpm
